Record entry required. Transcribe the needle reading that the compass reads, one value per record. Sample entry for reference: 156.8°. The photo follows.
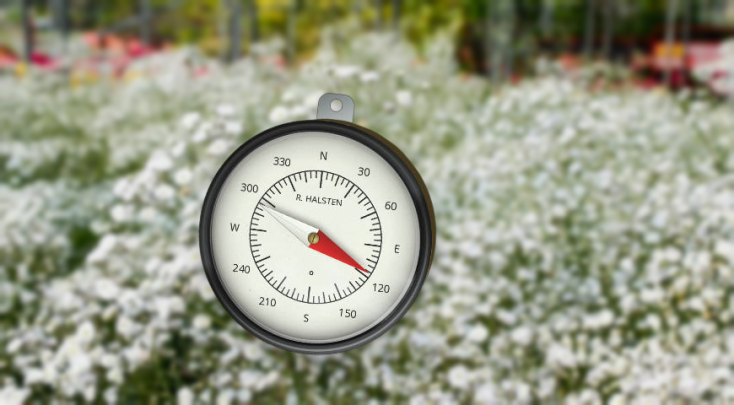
115°
